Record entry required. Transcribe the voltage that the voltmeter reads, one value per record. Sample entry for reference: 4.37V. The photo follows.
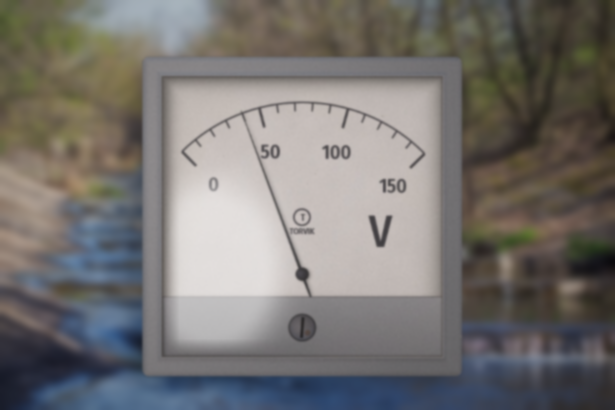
40V
